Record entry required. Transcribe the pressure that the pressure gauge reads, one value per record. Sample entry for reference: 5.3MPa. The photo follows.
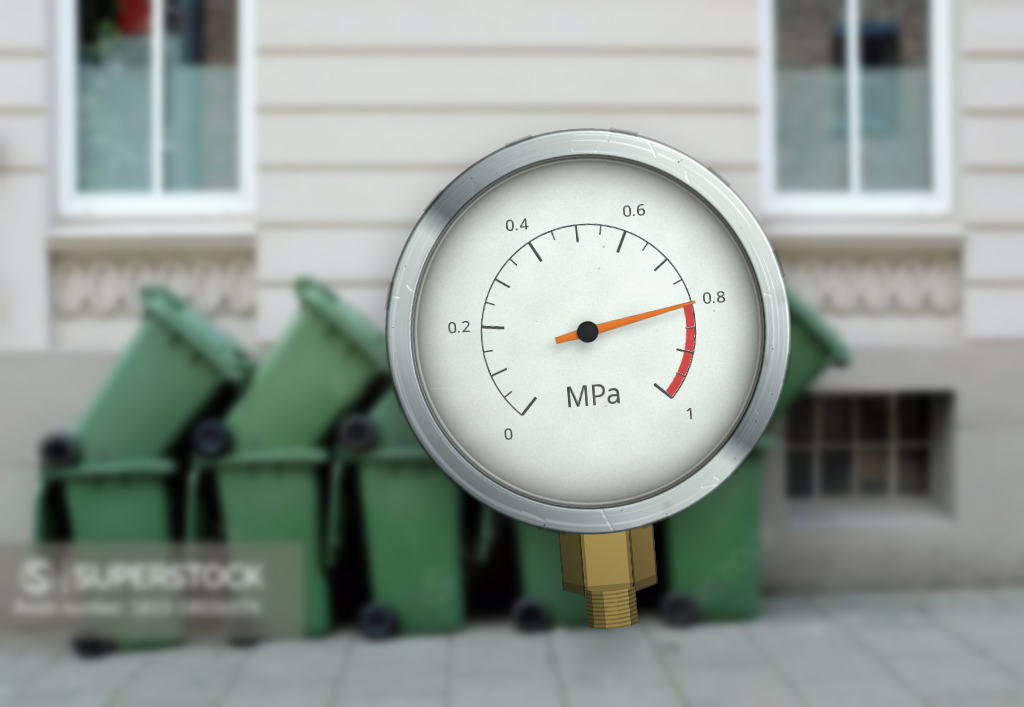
0.8MPa
